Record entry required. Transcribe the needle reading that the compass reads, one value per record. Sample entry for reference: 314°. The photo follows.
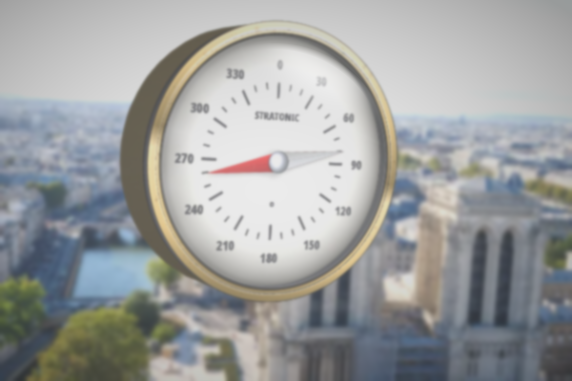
260°
